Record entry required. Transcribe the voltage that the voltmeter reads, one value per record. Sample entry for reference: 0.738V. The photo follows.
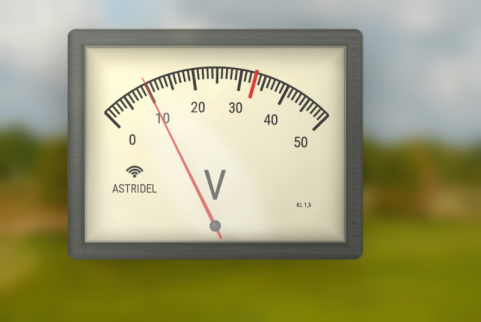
10V
